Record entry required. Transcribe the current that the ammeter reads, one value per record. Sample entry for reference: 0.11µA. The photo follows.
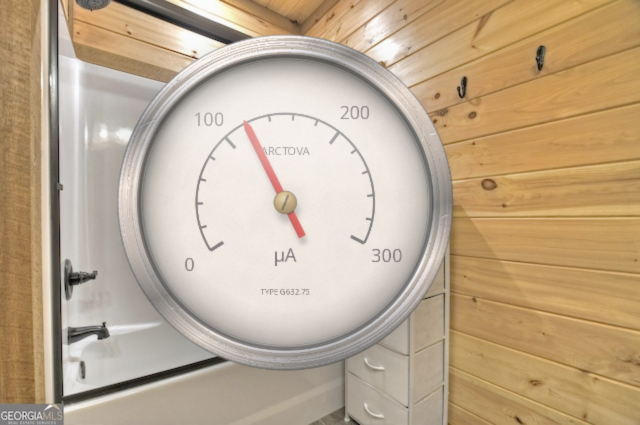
120µA
